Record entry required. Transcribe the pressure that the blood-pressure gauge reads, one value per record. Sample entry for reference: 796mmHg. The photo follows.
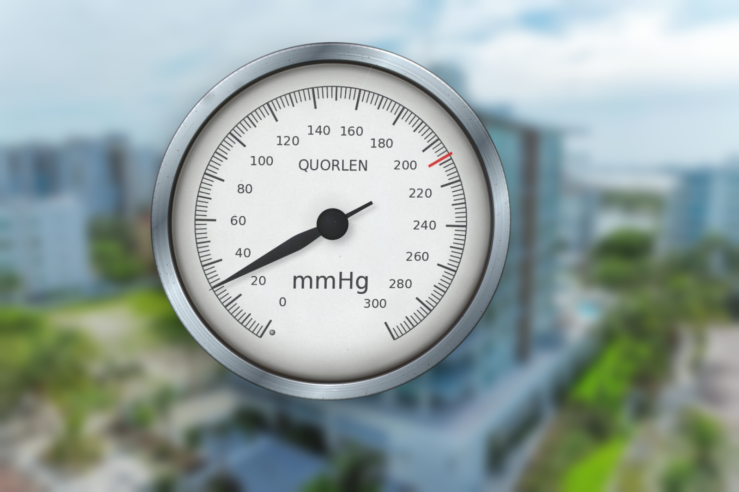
30mmHg
